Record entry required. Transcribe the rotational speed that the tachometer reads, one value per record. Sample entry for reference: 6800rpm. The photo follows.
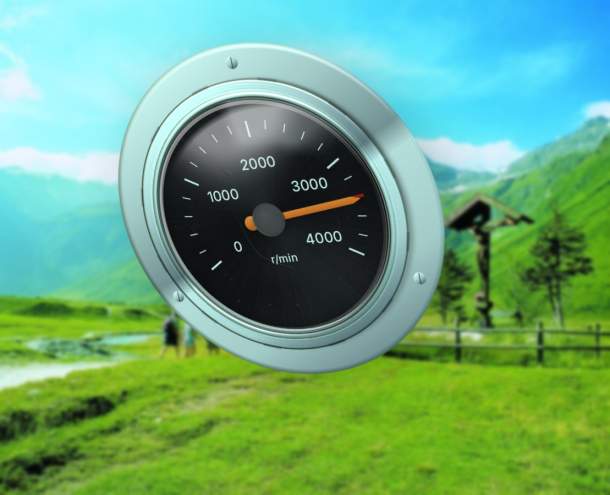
3400rpm
